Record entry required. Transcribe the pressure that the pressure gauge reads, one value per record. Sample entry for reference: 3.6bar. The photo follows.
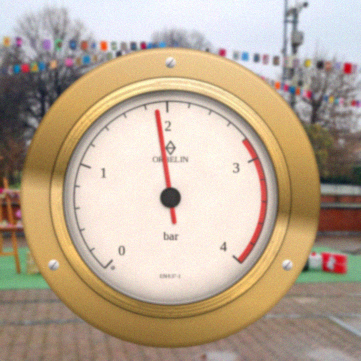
1.9bar
